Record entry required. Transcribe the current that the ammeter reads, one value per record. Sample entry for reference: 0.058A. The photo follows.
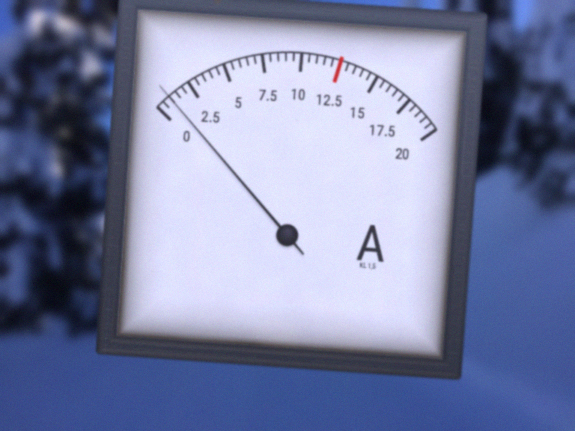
1A
